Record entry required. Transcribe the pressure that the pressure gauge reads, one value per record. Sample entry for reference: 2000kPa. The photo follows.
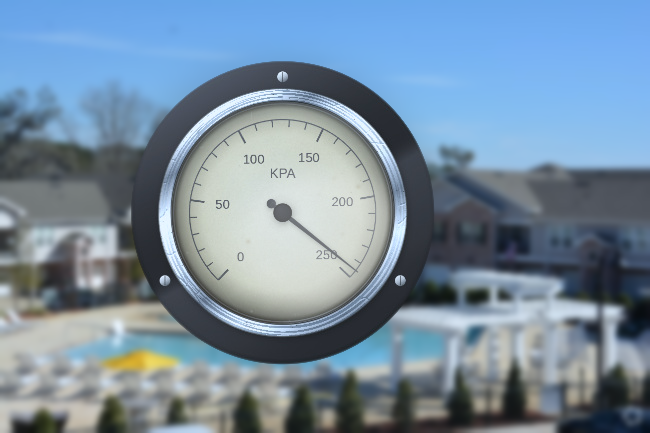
245kPa
